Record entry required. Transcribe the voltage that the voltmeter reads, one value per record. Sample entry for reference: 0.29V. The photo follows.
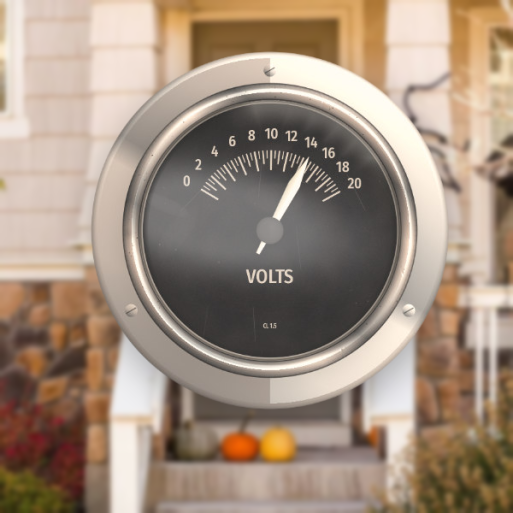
14.5V
